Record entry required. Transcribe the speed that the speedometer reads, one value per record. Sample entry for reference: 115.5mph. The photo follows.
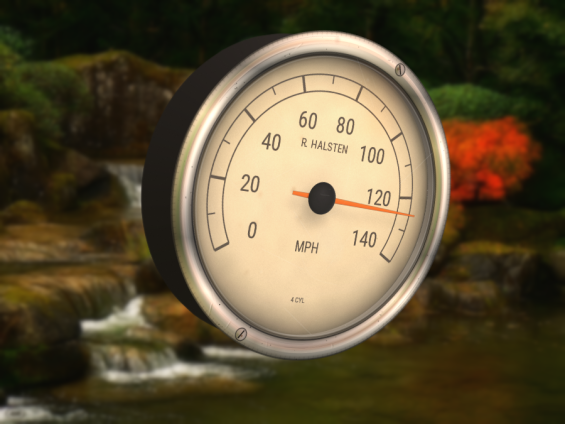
125mph
